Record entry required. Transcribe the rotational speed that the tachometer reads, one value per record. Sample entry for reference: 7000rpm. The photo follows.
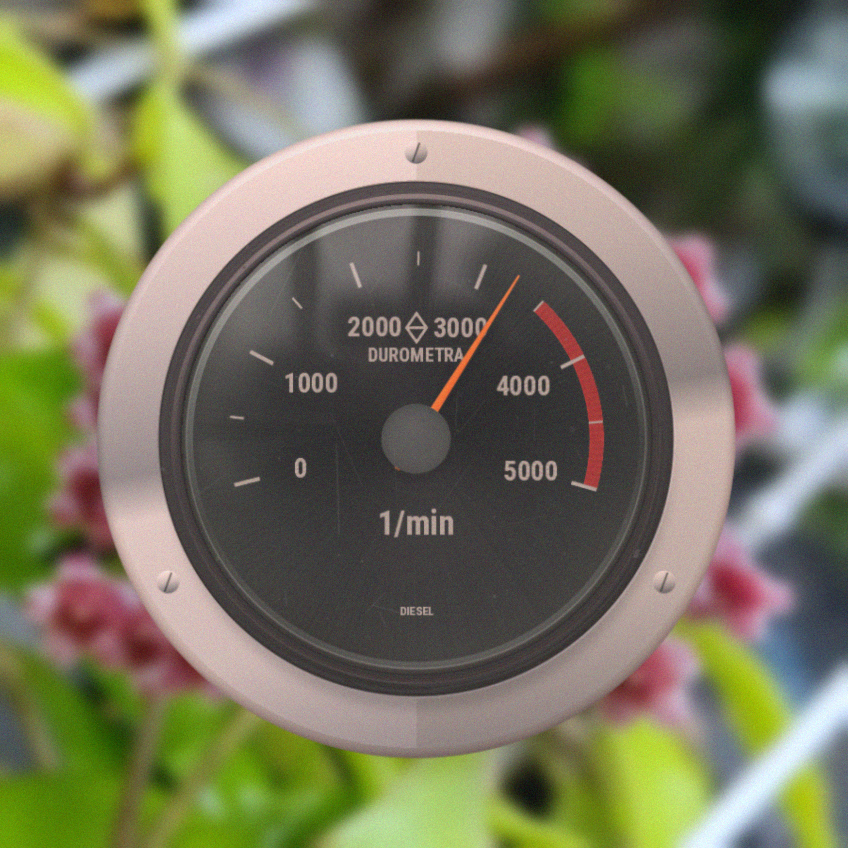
3250rpm
